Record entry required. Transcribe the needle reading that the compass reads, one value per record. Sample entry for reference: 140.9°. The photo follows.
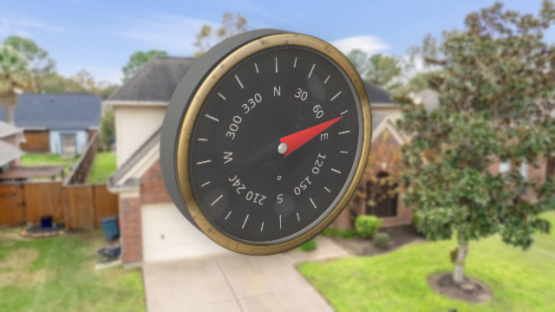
75°
